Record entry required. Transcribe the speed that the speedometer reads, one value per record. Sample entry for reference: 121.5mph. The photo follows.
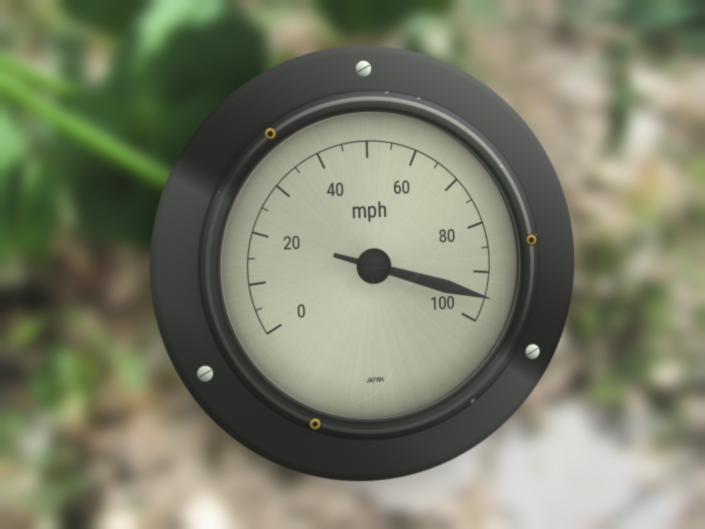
95mph
